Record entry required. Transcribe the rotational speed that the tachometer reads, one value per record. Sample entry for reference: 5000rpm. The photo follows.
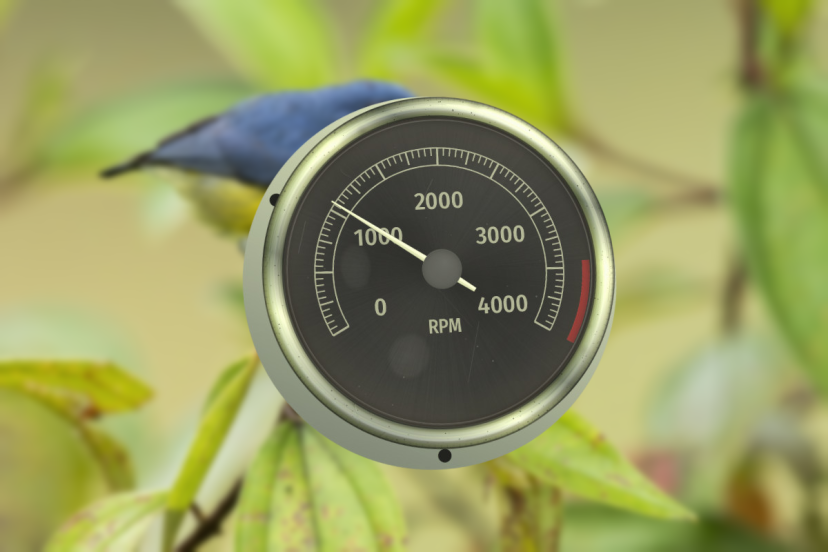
1050rpm
